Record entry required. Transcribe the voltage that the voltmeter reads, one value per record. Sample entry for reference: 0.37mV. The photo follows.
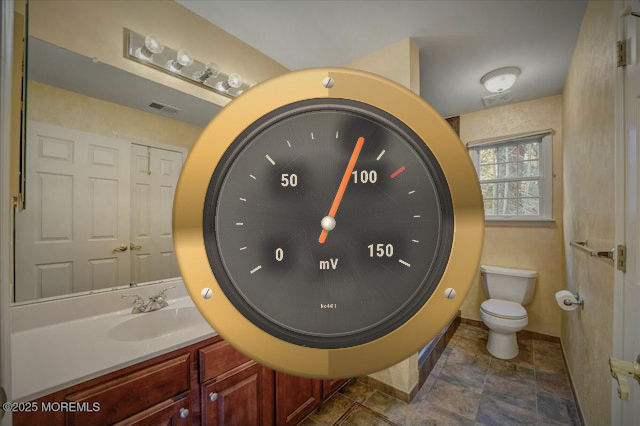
90mV
